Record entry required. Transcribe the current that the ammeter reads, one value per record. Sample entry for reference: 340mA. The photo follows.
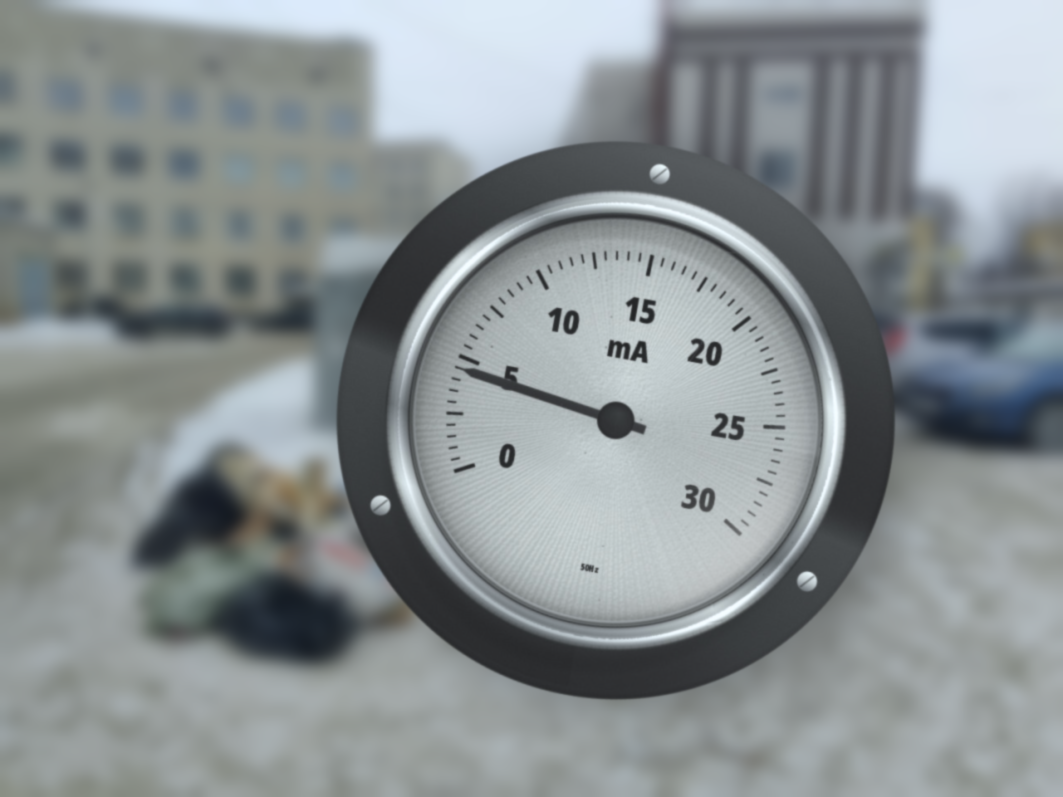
4.5mA
